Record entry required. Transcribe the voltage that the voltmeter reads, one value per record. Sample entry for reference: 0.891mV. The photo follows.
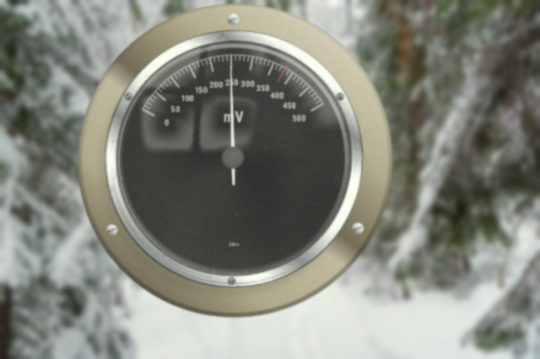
250mV
